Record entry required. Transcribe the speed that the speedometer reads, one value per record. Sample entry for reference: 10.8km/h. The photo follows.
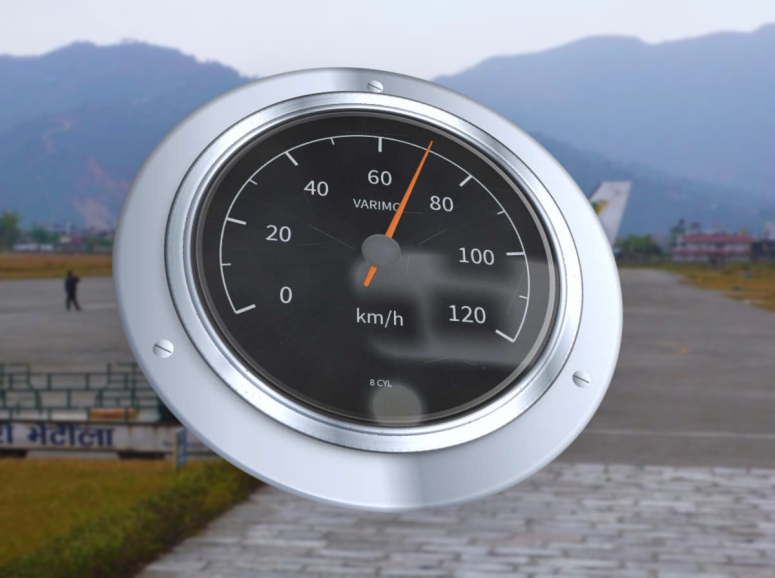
70km/h
